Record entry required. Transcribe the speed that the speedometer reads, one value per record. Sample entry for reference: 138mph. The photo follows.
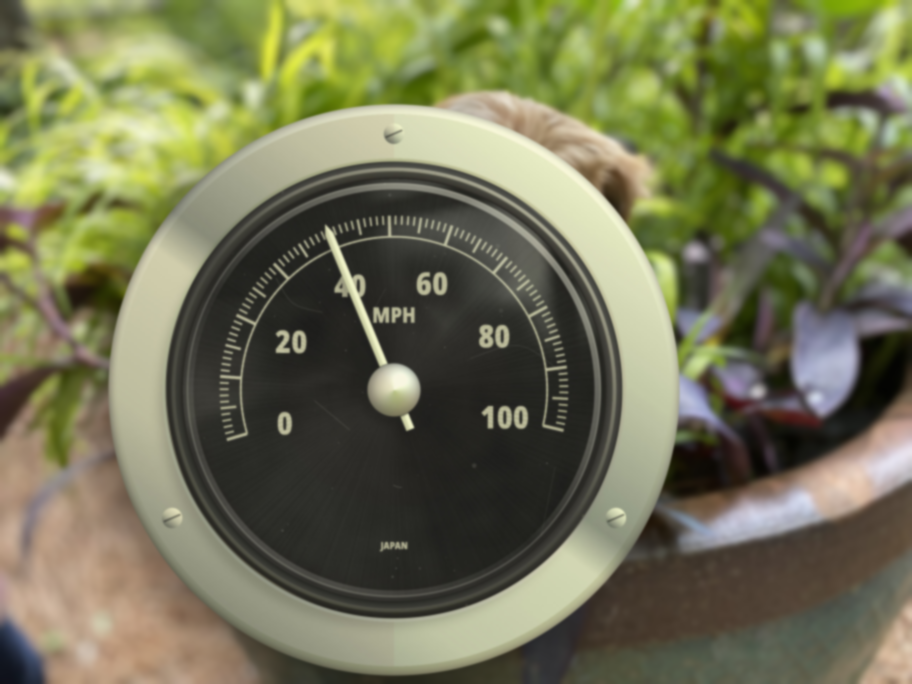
40mph
